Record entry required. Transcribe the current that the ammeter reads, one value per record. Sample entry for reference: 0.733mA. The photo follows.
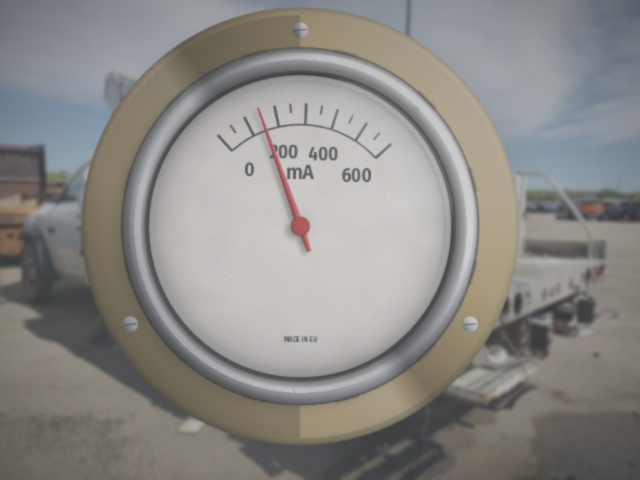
150mA
